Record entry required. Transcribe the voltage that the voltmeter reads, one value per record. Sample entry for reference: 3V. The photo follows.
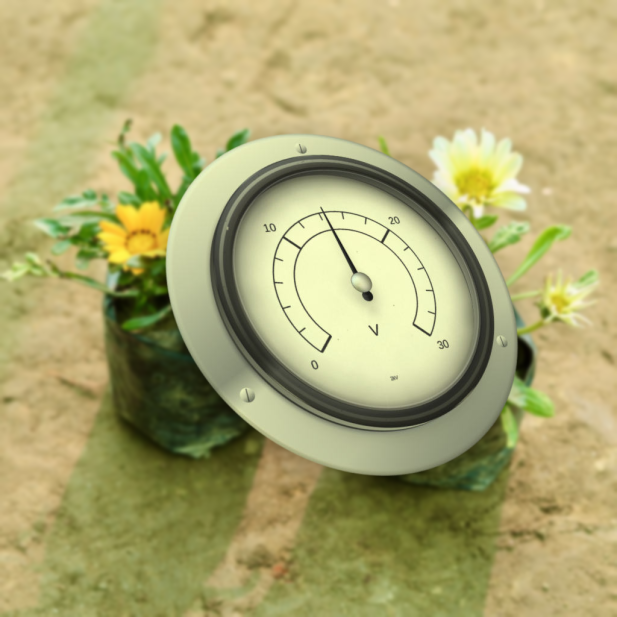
14V
